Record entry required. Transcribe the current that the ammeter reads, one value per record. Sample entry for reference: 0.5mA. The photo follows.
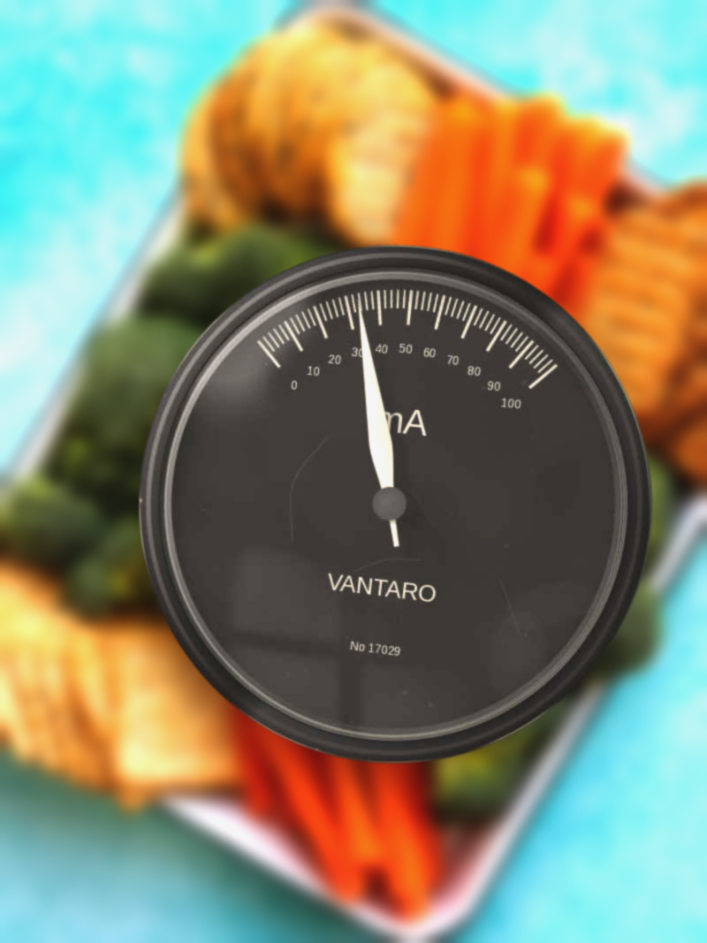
34mA
